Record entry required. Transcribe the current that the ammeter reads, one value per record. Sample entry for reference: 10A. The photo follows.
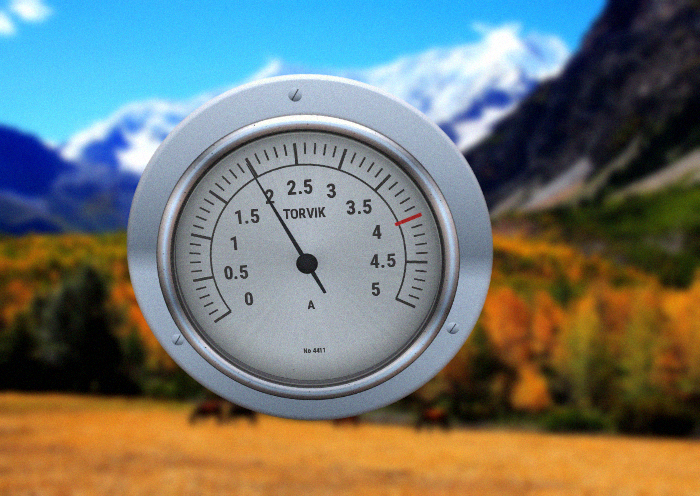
2A
